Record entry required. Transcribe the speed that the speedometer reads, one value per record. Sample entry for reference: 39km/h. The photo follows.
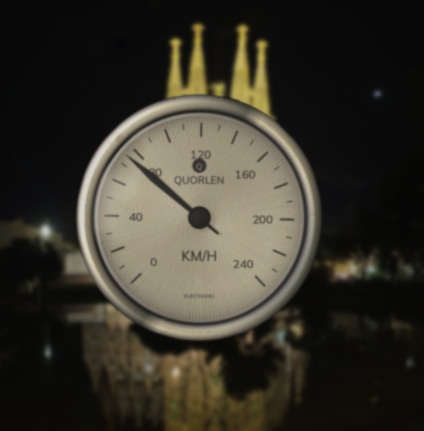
75km/h
